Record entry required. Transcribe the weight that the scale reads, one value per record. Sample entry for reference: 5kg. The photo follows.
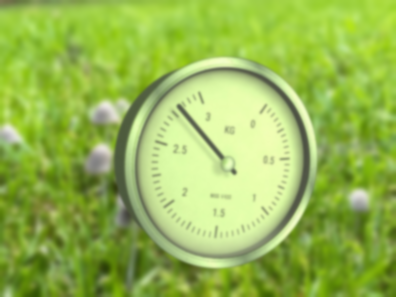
2.8kg
